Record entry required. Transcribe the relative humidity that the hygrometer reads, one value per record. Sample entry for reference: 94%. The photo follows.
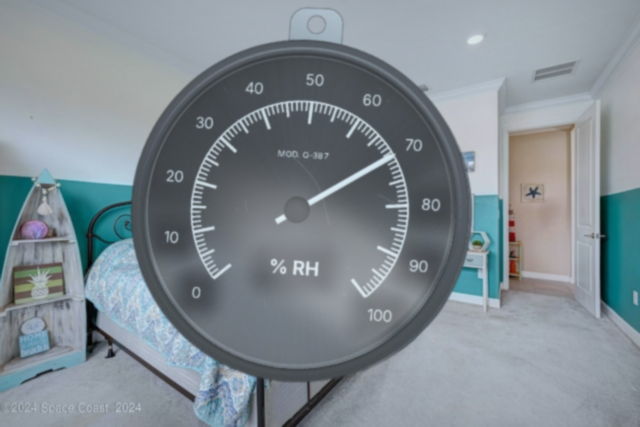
70%
